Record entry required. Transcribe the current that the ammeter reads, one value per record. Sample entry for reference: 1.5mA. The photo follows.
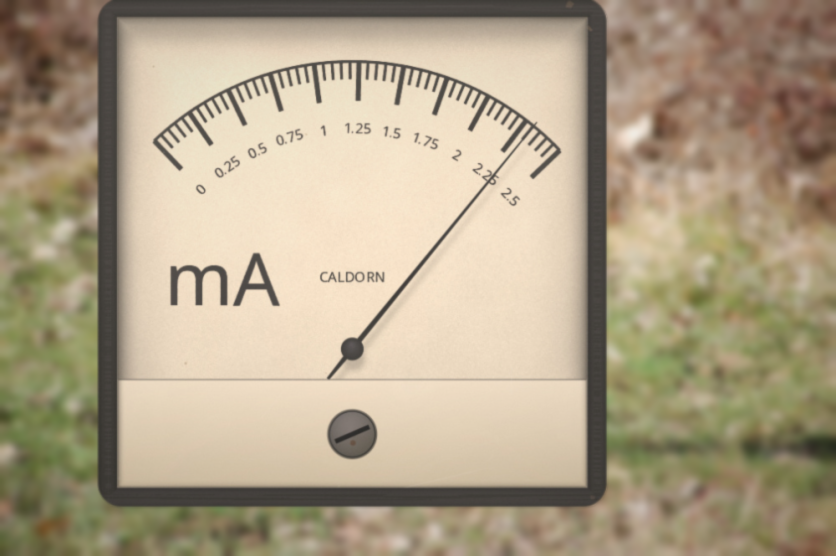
2.3mA
